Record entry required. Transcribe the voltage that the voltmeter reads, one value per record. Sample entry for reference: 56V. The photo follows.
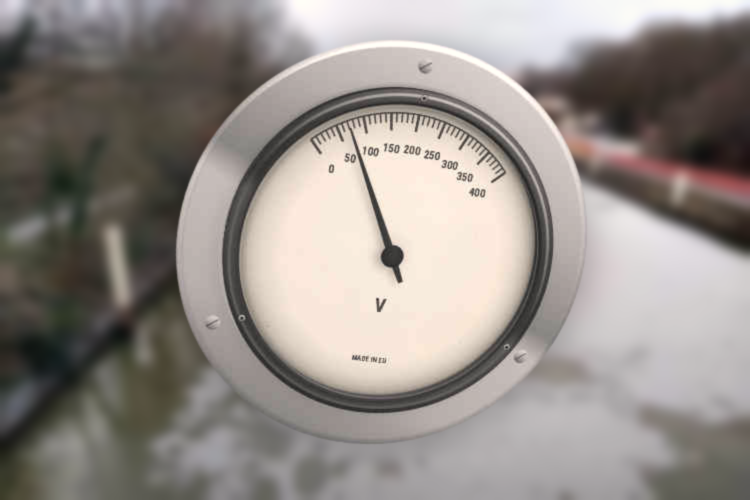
70V
